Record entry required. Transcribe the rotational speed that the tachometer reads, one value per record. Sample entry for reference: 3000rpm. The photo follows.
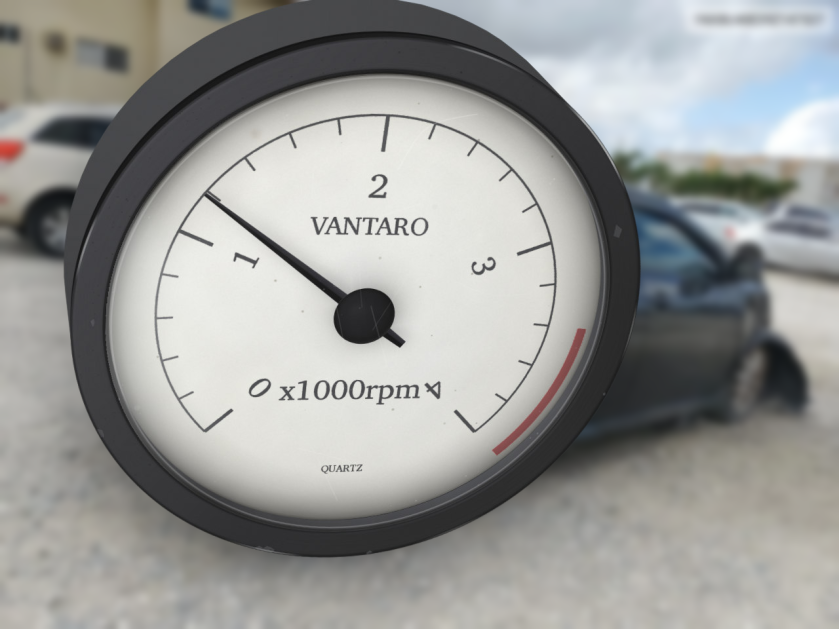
1200rpm
